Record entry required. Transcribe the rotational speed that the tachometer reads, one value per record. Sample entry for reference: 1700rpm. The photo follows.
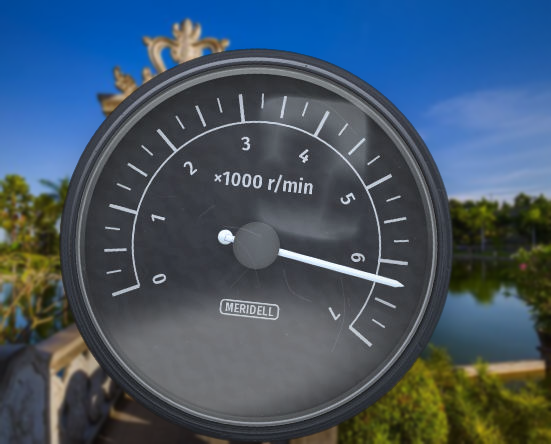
6250rpm
